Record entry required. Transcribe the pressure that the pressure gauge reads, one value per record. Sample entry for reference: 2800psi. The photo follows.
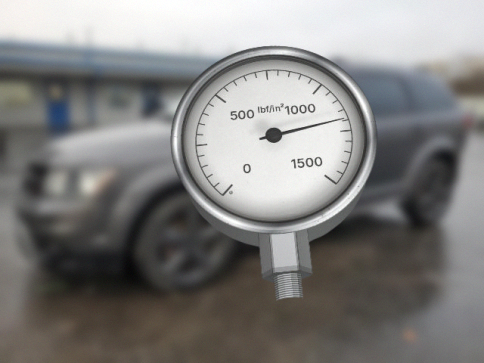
1200psi
